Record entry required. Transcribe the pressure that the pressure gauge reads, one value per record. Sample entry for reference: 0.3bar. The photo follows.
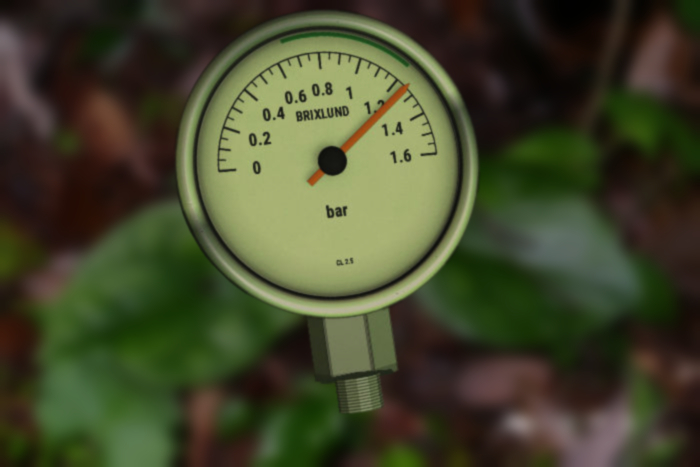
1.25bar
